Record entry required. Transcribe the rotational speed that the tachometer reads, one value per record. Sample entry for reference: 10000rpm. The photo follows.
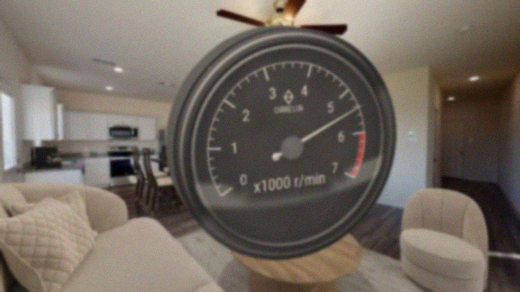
5400rpm
